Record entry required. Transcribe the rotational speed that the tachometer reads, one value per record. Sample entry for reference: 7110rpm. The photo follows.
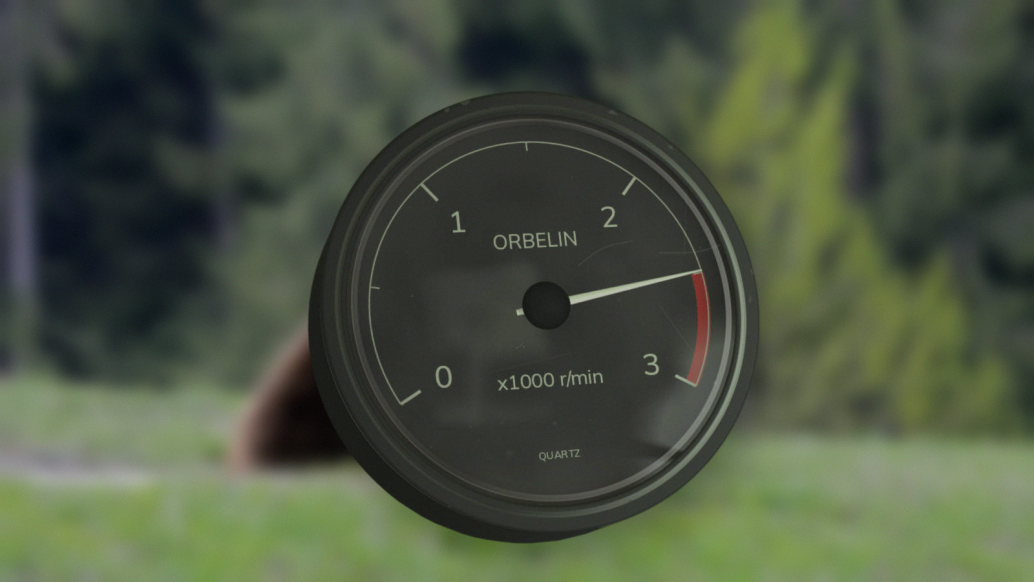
2500rpm
